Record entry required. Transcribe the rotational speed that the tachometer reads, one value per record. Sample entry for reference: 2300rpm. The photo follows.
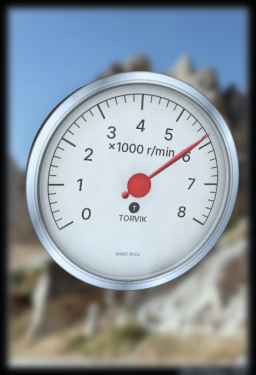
5800rpm
